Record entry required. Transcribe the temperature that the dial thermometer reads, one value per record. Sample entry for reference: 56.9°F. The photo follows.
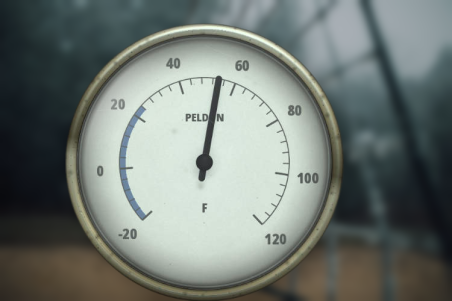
54°F
